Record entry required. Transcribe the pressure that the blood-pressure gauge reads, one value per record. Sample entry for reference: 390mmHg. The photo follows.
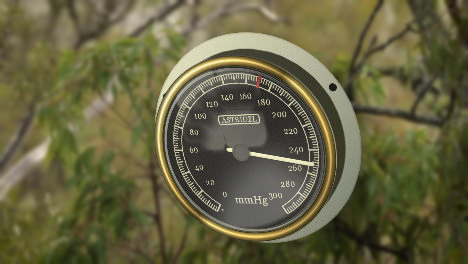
250mmHg
